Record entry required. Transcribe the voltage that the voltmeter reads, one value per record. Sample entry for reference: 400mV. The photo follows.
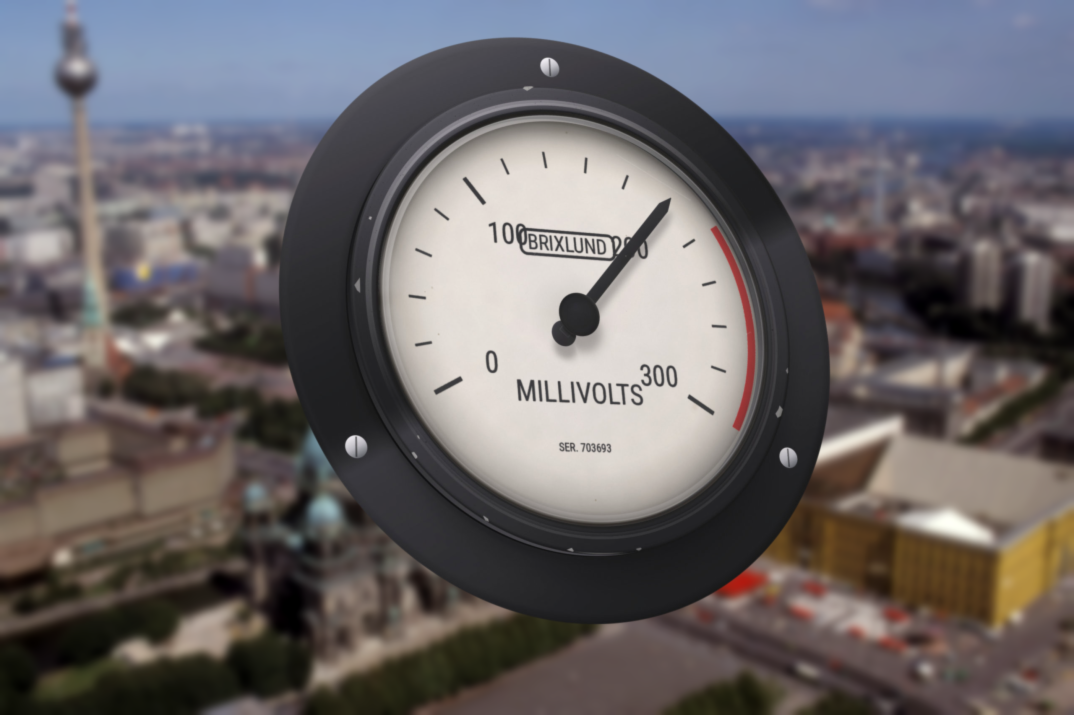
200mV
